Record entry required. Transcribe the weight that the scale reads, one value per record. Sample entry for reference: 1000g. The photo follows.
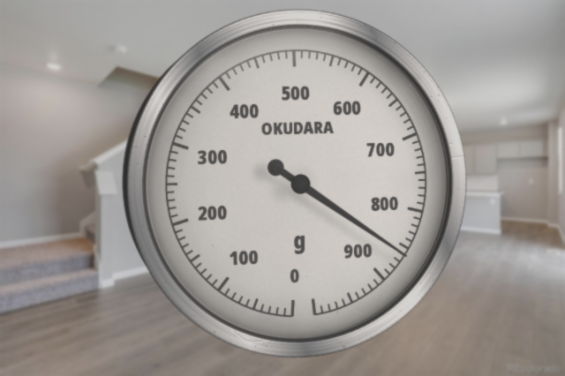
860g
